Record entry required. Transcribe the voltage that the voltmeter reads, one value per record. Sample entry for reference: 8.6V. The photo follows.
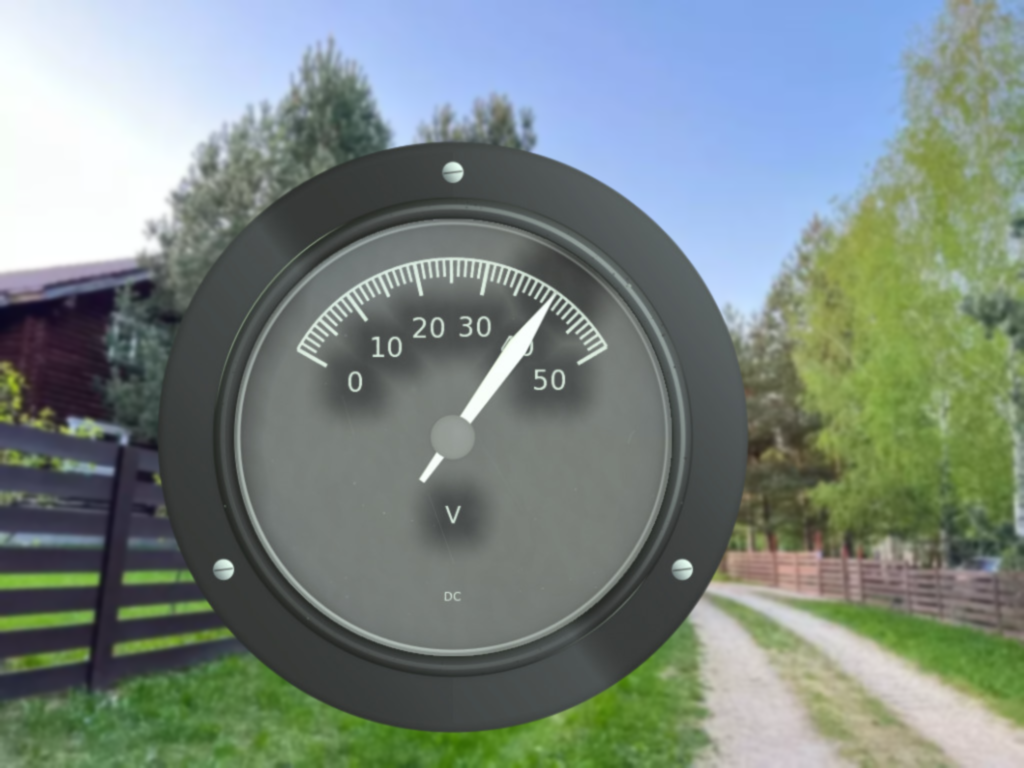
40V
